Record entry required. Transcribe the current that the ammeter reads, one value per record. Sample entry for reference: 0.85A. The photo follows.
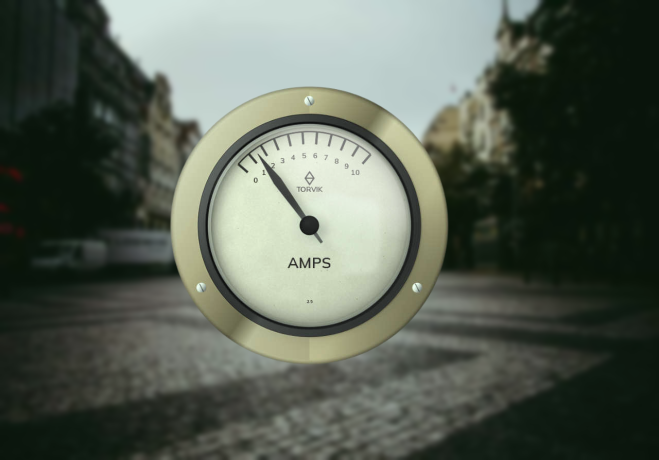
1.5A
